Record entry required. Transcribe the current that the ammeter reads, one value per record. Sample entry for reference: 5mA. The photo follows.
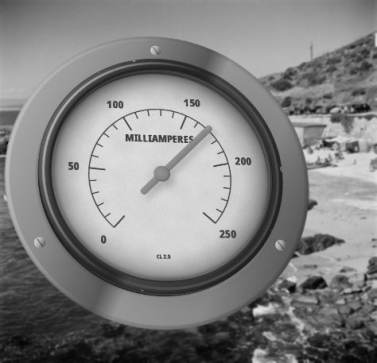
170mA
